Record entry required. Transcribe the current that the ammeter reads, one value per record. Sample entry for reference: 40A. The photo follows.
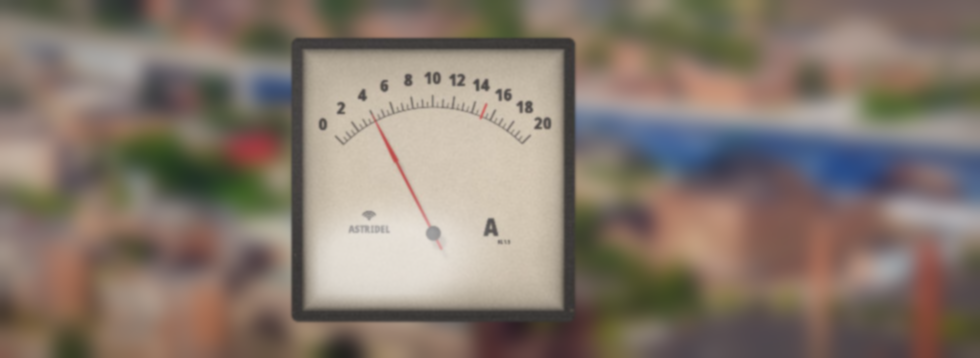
4A
